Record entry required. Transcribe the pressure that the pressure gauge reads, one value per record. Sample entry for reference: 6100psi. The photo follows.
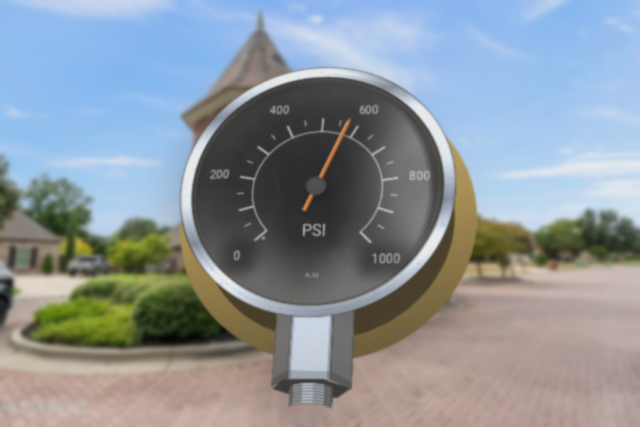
575psi
